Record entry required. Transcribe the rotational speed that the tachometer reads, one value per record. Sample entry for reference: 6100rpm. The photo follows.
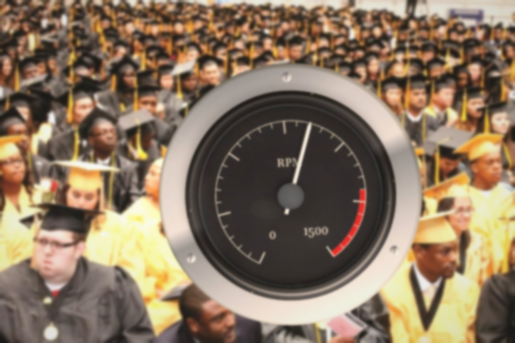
850rpm
